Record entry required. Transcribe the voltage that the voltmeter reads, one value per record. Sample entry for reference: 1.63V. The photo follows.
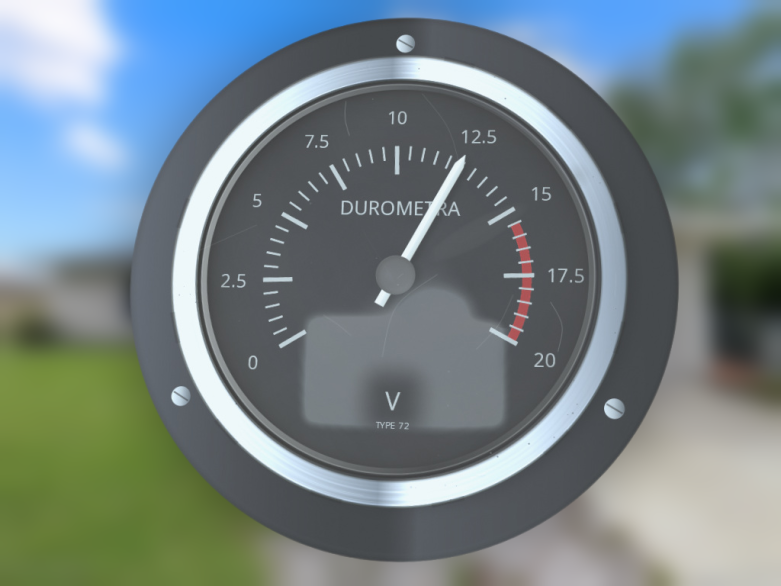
12.5V
